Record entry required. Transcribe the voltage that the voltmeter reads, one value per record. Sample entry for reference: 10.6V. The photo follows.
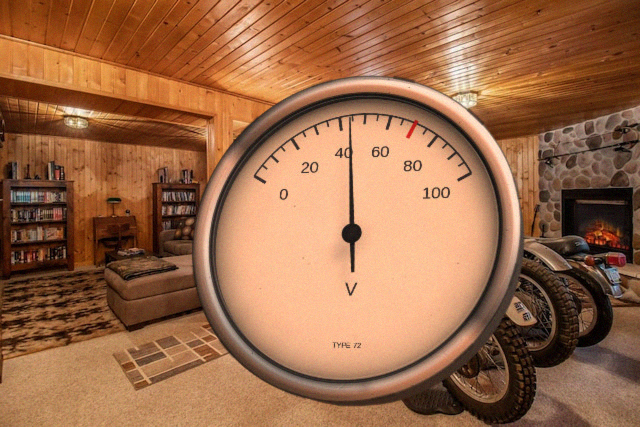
45V
